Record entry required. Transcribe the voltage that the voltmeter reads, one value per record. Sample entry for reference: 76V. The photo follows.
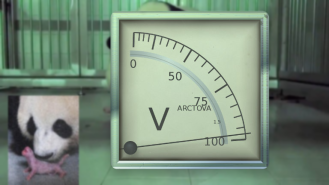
97.5V
